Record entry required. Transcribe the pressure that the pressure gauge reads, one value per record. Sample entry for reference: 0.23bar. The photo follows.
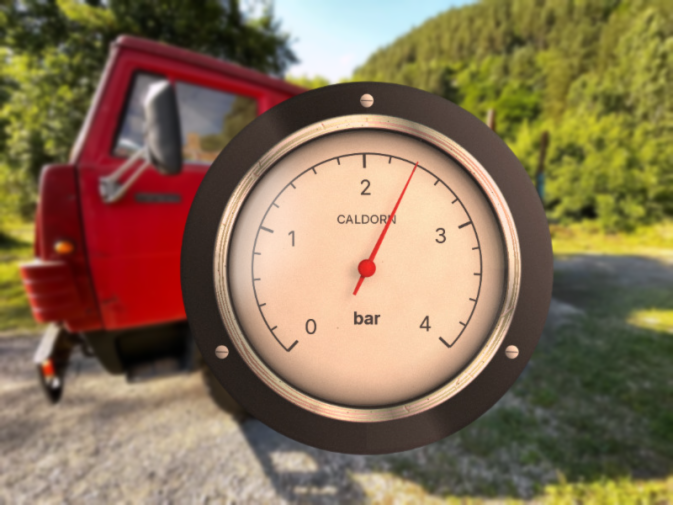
2.4bar
